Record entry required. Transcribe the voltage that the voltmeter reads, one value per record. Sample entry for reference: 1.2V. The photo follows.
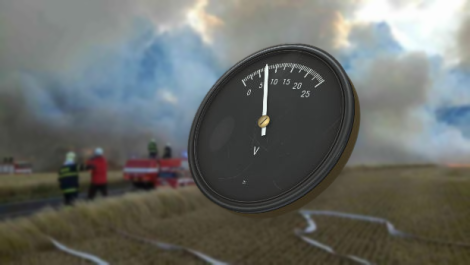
7.5V
